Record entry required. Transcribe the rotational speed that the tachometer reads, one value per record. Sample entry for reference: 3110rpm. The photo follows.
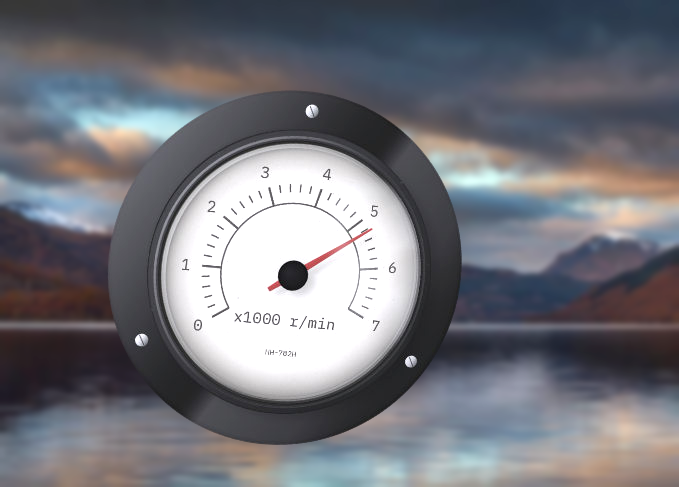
5200rpm
